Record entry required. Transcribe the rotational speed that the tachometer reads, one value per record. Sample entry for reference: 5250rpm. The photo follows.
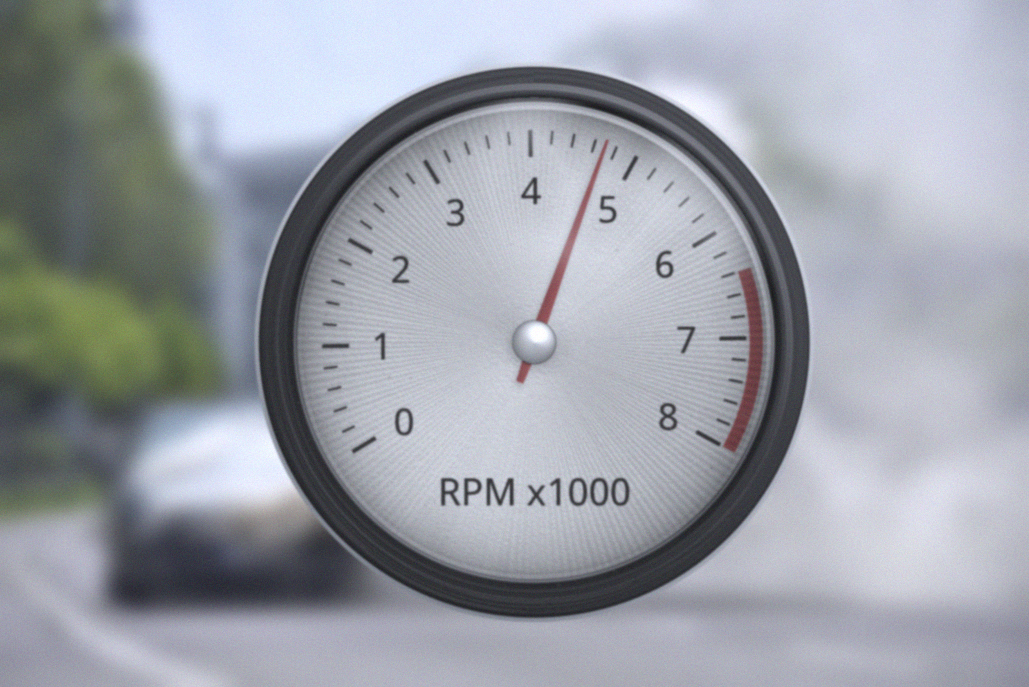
4700rpm
